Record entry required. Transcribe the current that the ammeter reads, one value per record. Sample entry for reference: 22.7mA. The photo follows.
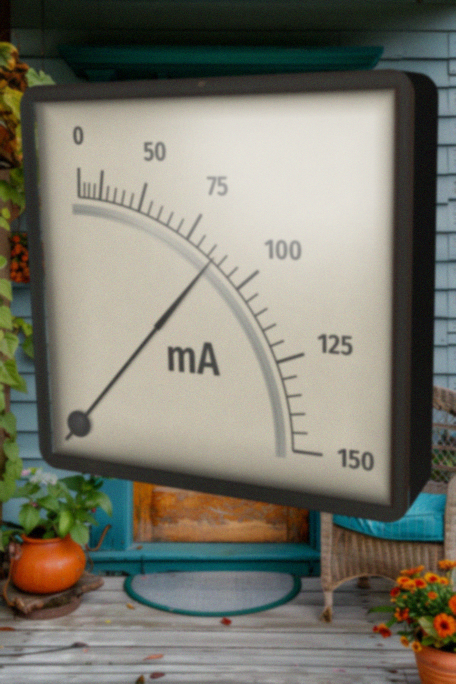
87.5mA
